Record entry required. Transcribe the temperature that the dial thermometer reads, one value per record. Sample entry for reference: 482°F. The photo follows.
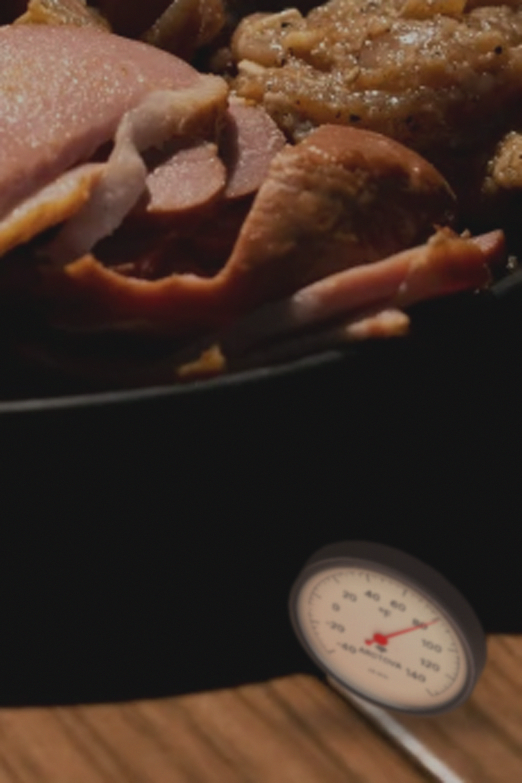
80°F
